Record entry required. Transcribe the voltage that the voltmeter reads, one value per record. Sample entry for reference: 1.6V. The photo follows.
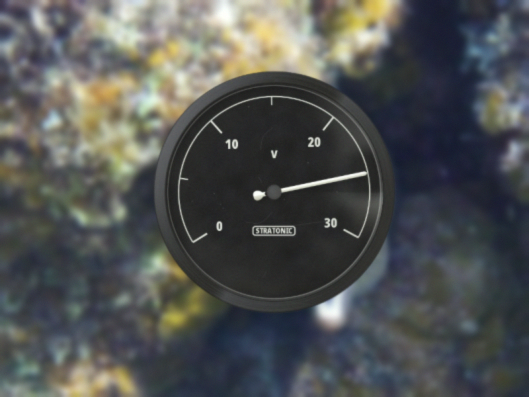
25V
